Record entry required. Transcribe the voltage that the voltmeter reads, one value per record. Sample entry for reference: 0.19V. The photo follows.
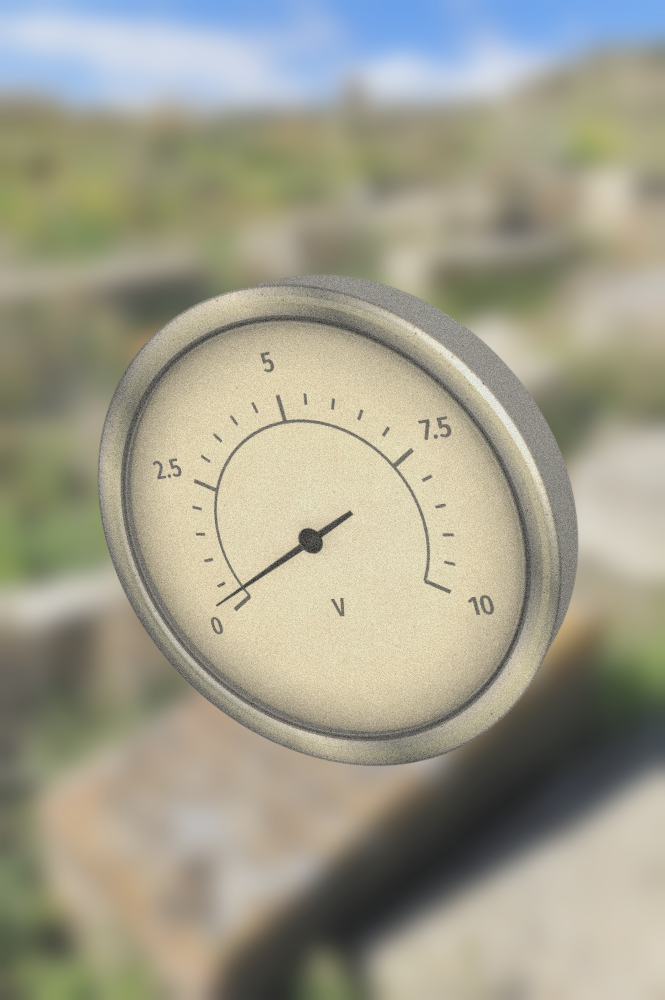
0.25V
